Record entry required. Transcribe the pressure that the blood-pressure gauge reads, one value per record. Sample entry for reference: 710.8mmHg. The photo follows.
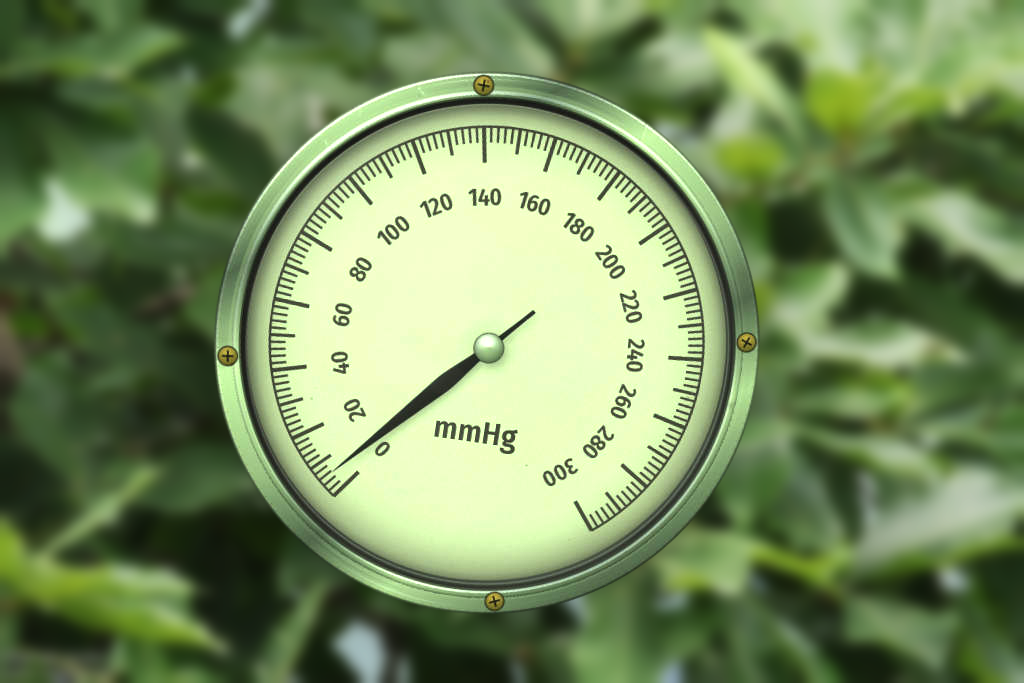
6mmHg
